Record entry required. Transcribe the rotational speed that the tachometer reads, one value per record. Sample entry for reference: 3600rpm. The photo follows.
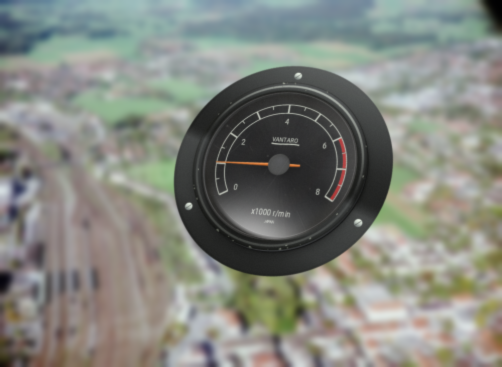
1000rpm
